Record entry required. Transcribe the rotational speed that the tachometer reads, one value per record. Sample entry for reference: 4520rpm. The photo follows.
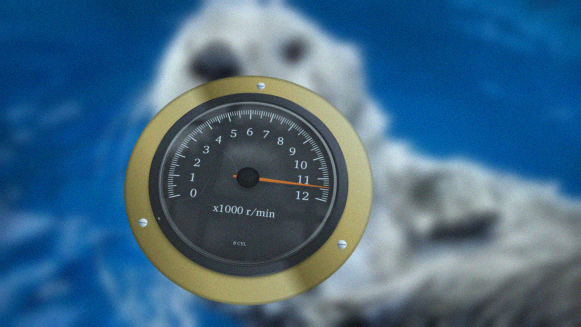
11500rpm
